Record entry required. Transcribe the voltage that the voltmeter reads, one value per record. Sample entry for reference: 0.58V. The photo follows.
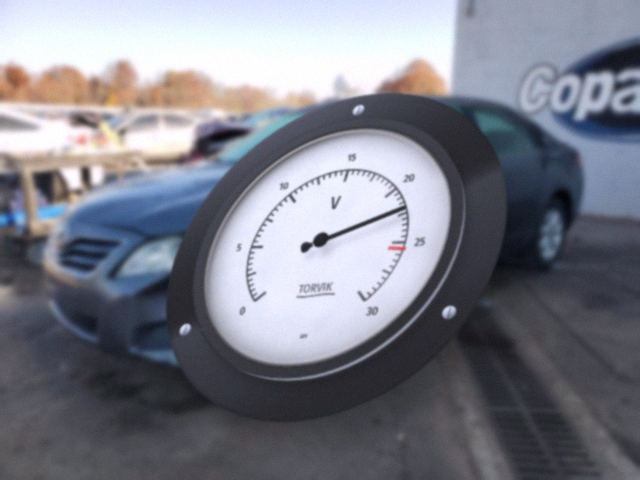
22.5V
